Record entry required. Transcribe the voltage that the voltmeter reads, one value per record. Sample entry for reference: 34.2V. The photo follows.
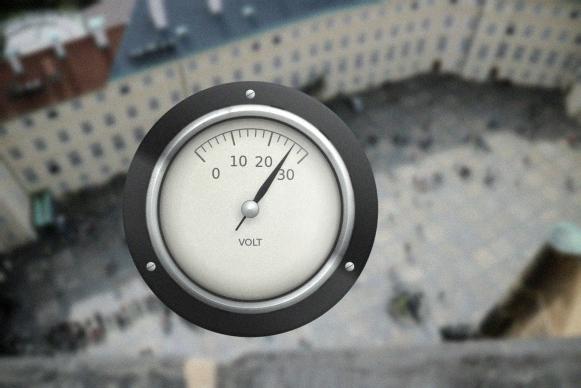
26V
